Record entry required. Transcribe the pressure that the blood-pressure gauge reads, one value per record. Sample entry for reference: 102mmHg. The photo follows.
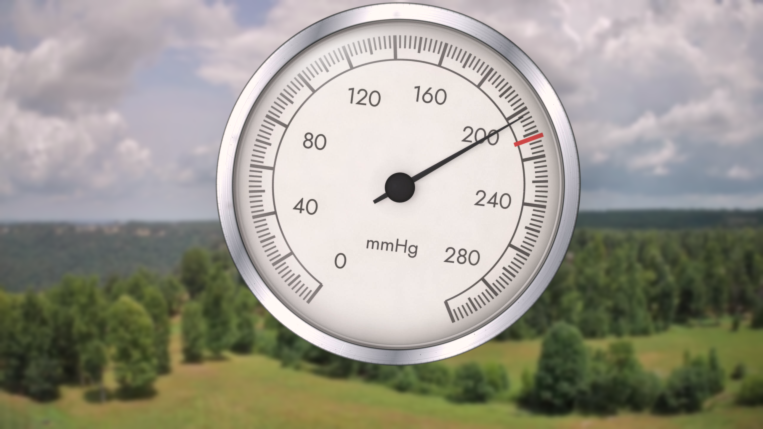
202mmHg
